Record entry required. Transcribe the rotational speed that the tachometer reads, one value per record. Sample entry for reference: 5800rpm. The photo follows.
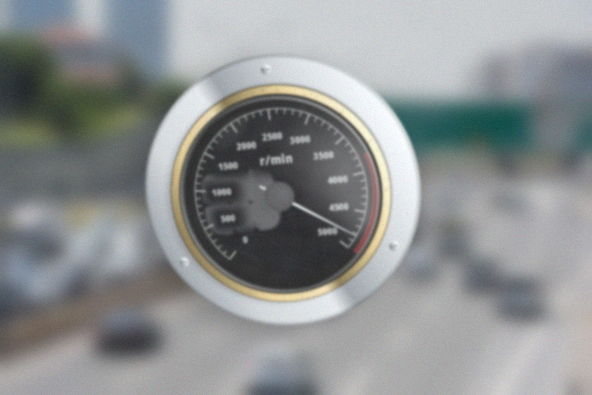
4800rpm
